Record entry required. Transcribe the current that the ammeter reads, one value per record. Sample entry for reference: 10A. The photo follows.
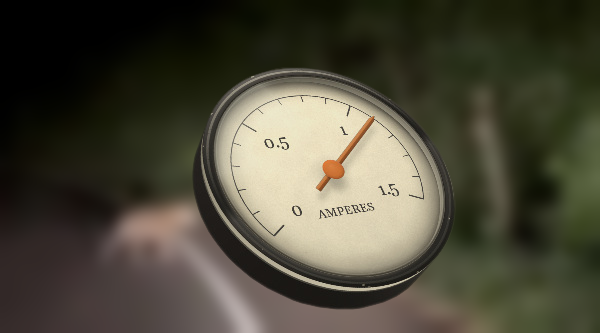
1.1A
